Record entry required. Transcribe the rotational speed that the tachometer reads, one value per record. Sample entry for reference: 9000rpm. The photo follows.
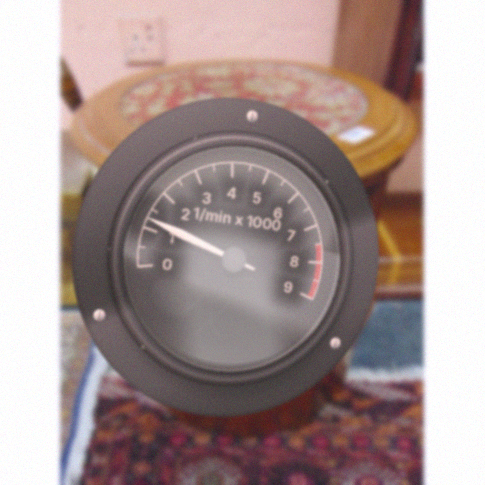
1250rpm
